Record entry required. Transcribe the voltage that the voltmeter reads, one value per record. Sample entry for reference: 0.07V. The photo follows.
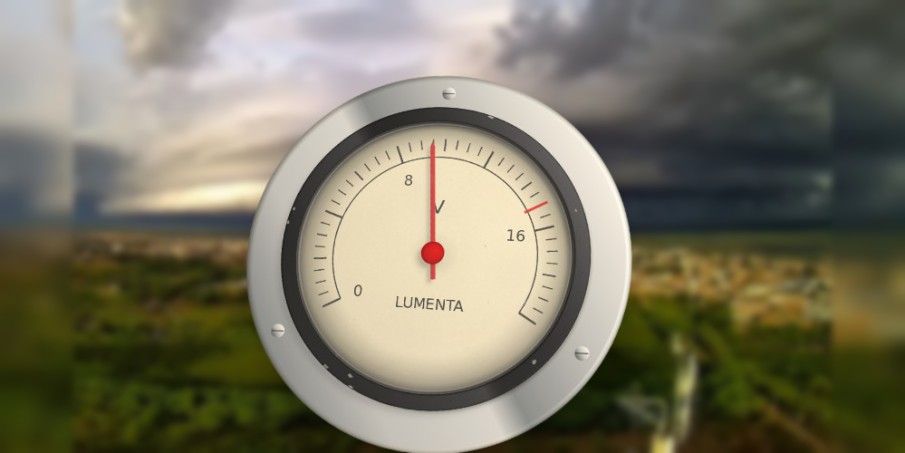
9.5V
